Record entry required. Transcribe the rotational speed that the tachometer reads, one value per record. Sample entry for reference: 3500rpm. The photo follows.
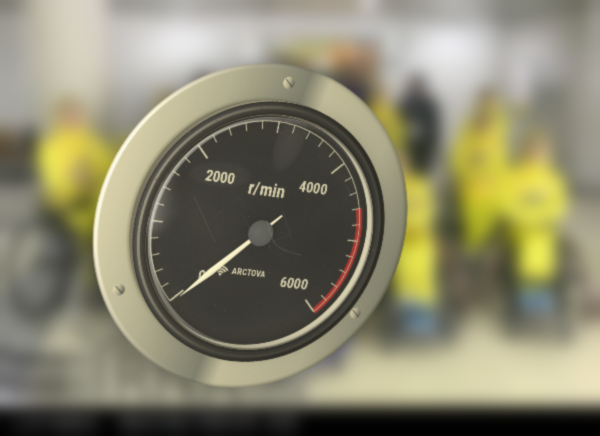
0rpm
